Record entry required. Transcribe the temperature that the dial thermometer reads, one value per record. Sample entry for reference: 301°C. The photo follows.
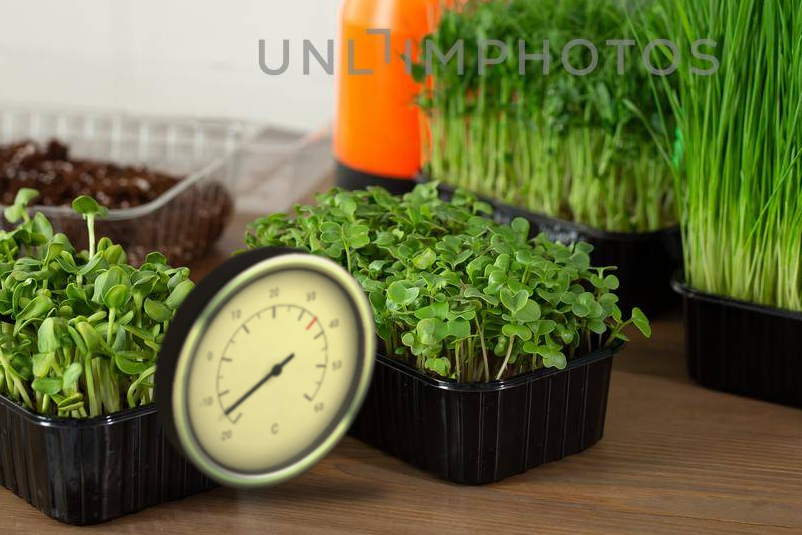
-15°C
